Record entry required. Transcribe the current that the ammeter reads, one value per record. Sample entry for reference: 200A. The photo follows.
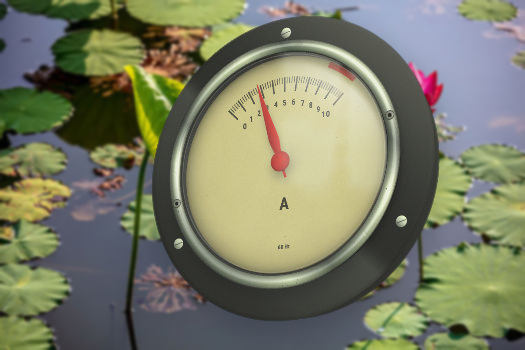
3A
